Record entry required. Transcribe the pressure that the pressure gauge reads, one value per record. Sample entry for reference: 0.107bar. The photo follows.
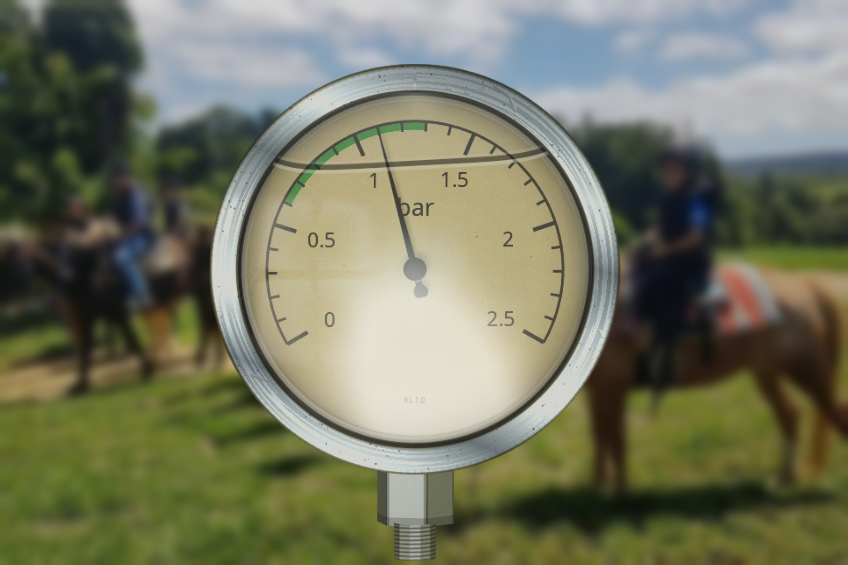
1.1bar
